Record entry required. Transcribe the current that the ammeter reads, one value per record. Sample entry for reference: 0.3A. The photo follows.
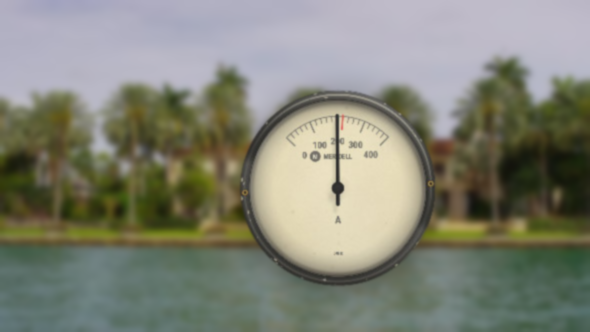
200A
